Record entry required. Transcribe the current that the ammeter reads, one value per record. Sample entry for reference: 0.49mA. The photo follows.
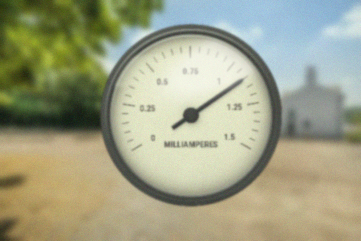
1.1mA
